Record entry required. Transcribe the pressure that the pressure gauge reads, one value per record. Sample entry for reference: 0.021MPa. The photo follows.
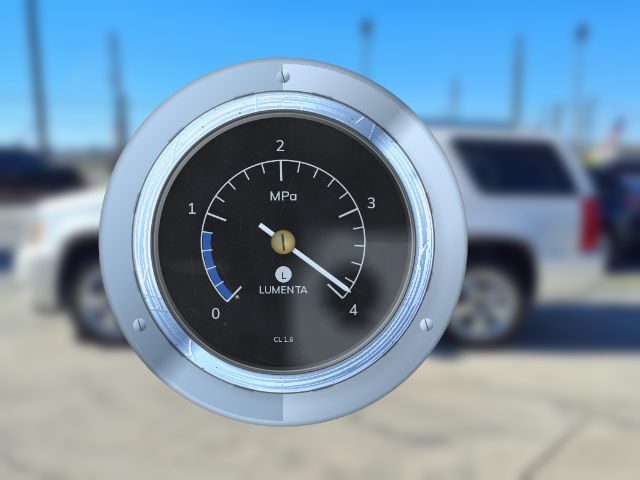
3.9MPa
